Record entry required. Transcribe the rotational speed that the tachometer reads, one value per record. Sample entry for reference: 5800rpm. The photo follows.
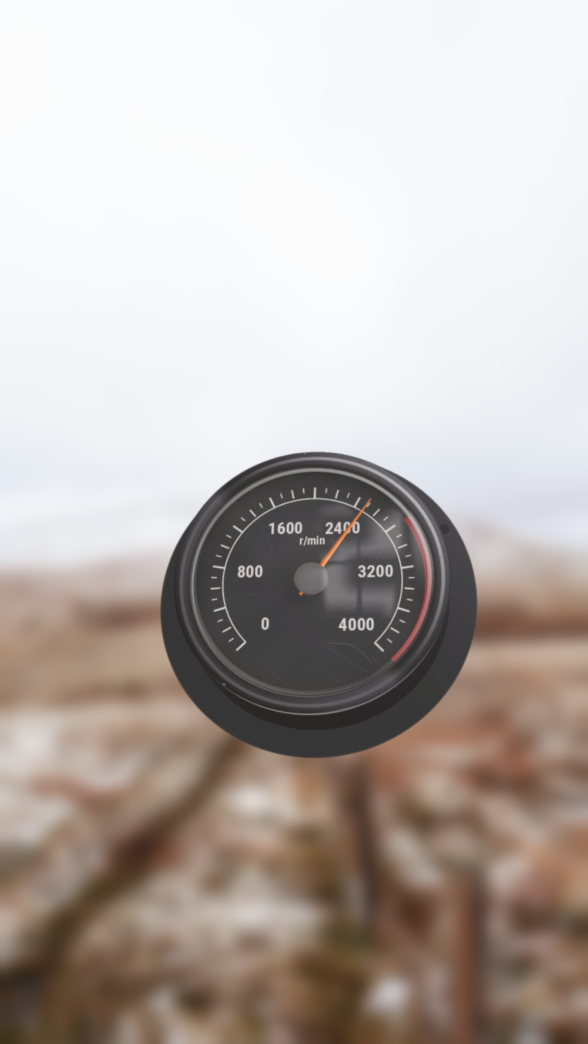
2500rpm
